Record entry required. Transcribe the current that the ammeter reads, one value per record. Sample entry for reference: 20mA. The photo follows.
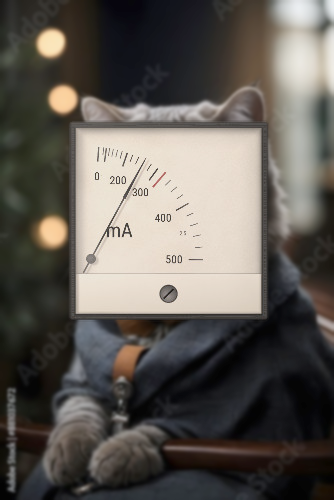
260mA
